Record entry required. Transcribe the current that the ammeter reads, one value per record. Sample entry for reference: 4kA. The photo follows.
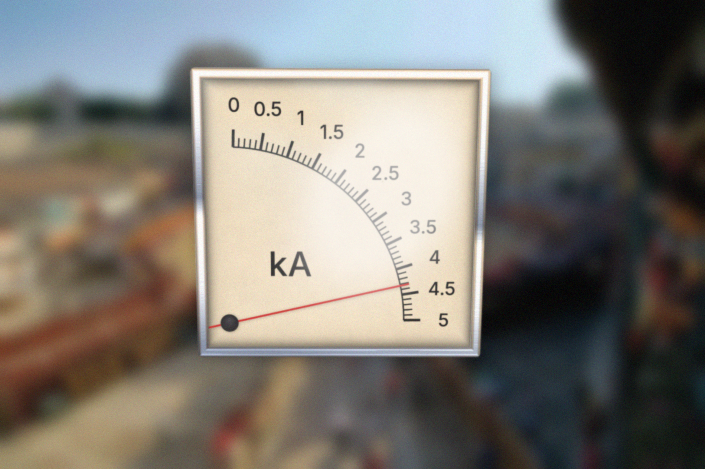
4.3kA
